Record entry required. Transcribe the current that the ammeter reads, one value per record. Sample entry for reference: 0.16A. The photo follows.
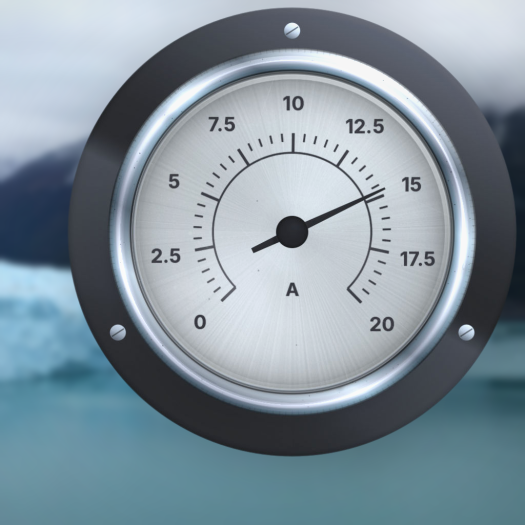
14.75A
